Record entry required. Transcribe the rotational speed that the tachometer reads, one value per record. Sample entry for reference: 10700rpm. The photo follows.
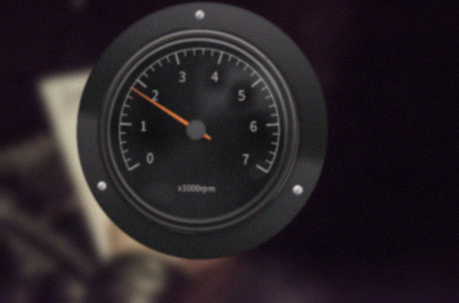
1800rpm
